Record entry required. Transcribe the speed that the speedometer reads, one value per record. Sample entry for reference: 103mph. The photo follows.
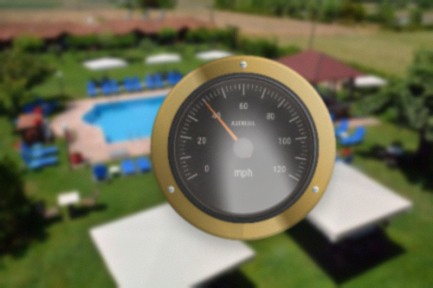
40mph
